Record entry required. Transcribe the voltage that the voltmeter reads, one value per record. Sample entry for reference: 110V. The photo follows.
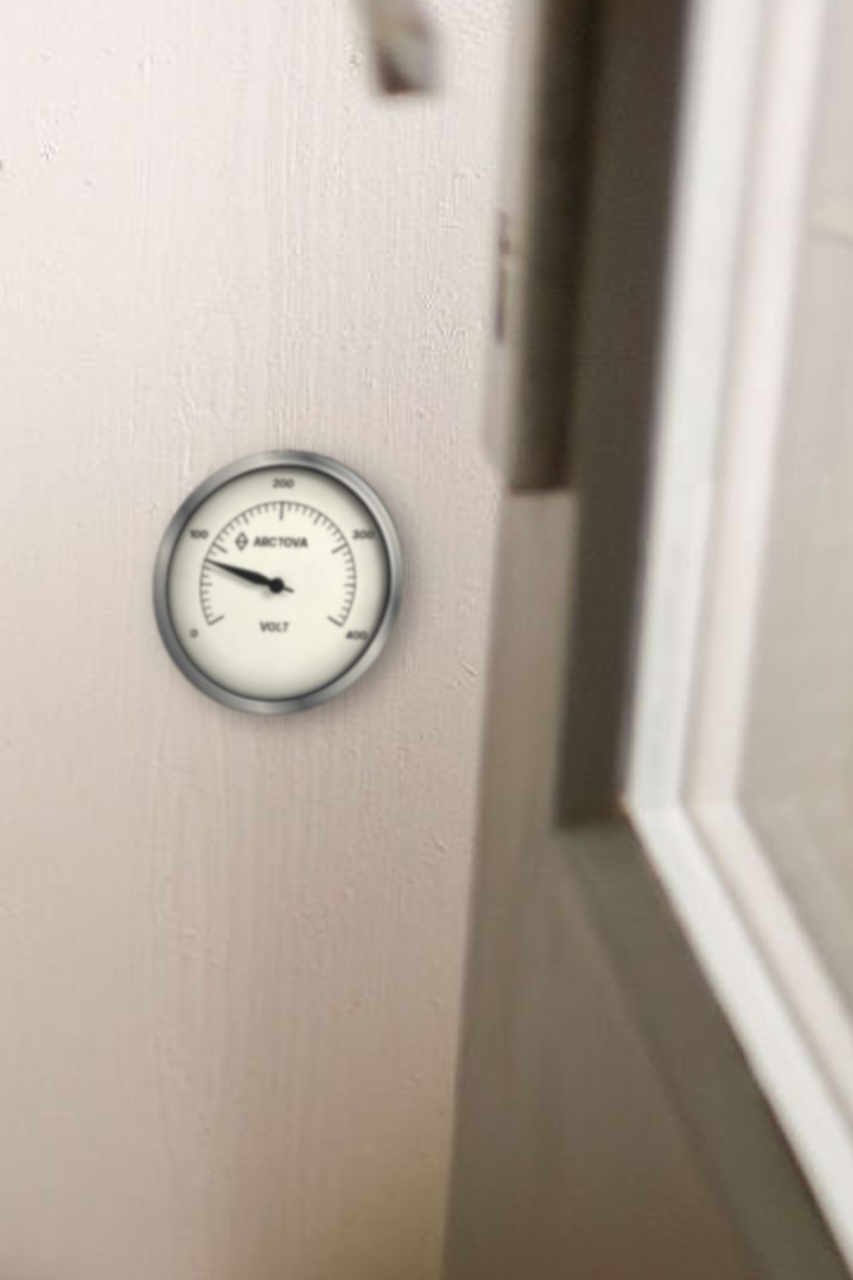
80V
